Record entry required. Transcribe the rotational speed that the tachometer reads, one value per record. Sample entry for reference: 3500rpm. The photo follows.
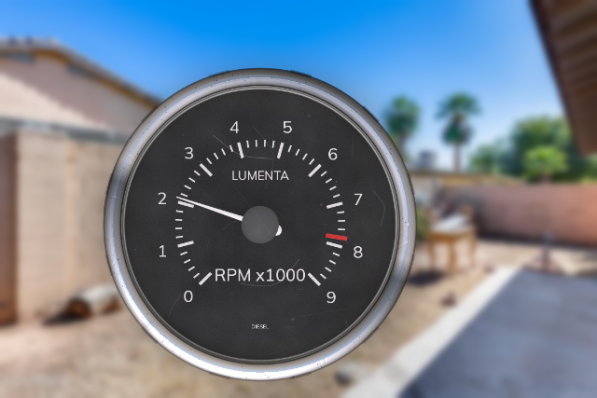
2100rpm
